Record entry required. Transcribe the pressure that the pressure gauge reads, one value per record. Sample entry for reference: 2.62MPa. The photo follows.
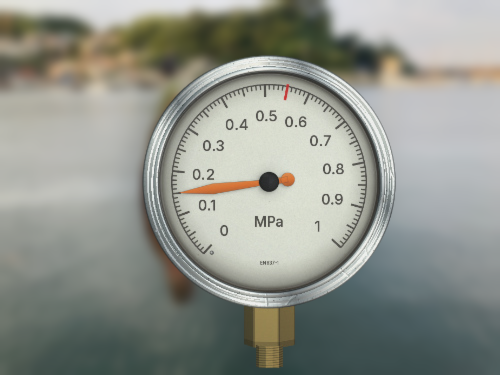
0.15MPa
